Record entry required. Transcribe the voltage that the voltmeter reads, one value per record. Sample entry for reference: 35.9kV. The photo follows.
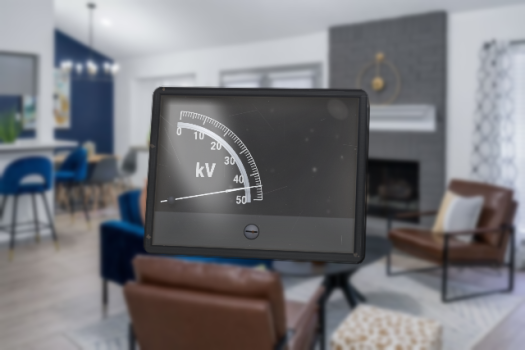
45kV
